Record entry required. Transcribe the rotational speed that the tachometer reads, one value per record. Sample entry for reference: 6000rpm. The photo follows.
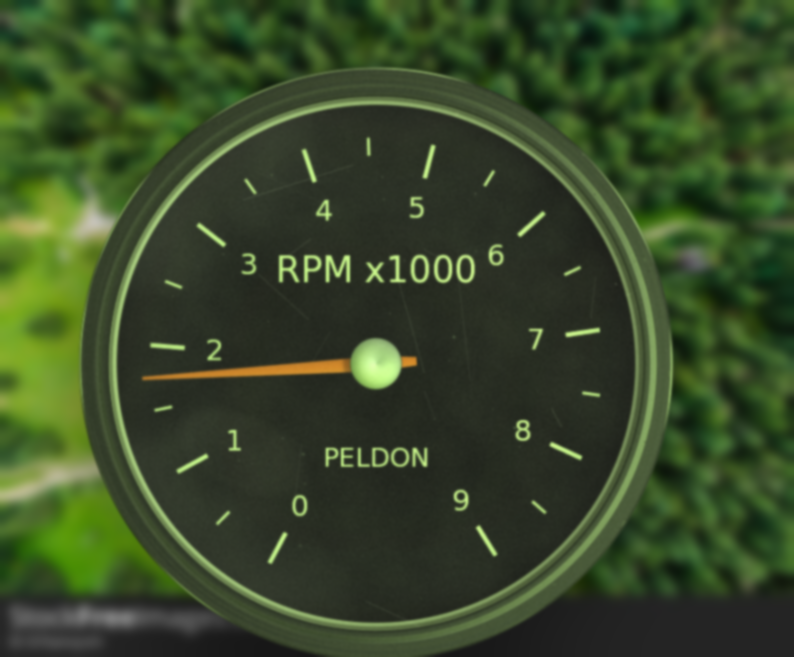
1750rpm
